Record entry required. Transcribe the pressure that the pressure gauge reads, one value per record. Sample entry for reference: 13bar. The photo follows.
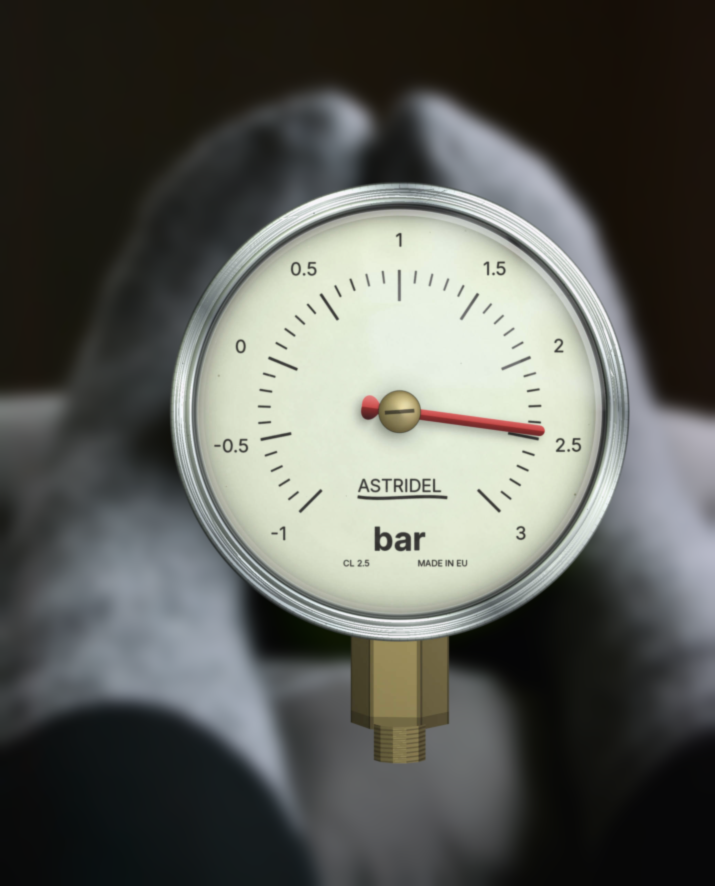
2.45bar
